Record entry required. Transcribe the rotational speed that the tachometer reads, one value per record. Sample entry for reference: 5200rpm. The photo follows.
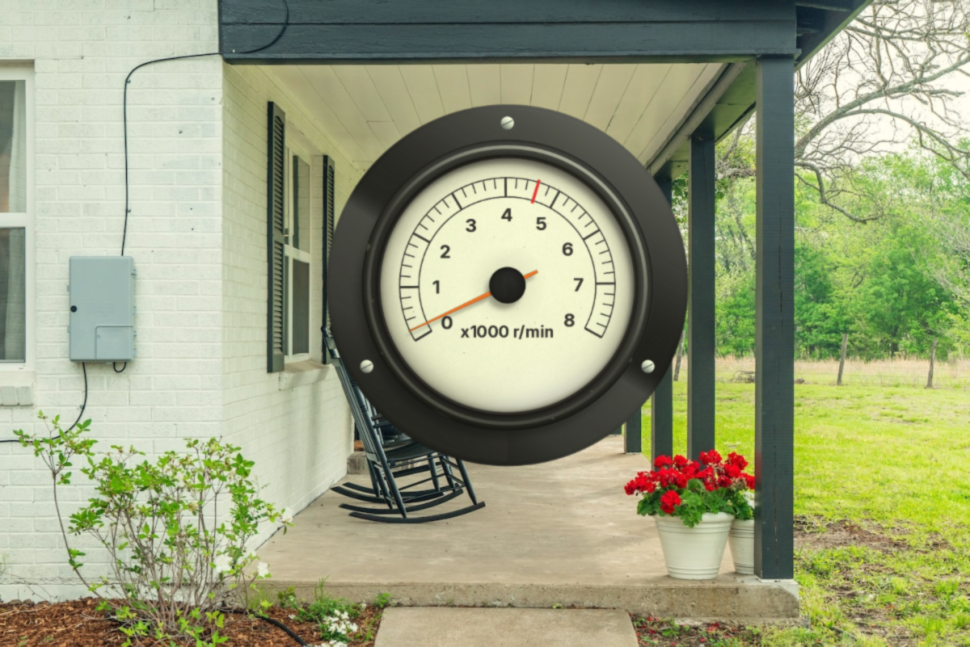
200rpm
